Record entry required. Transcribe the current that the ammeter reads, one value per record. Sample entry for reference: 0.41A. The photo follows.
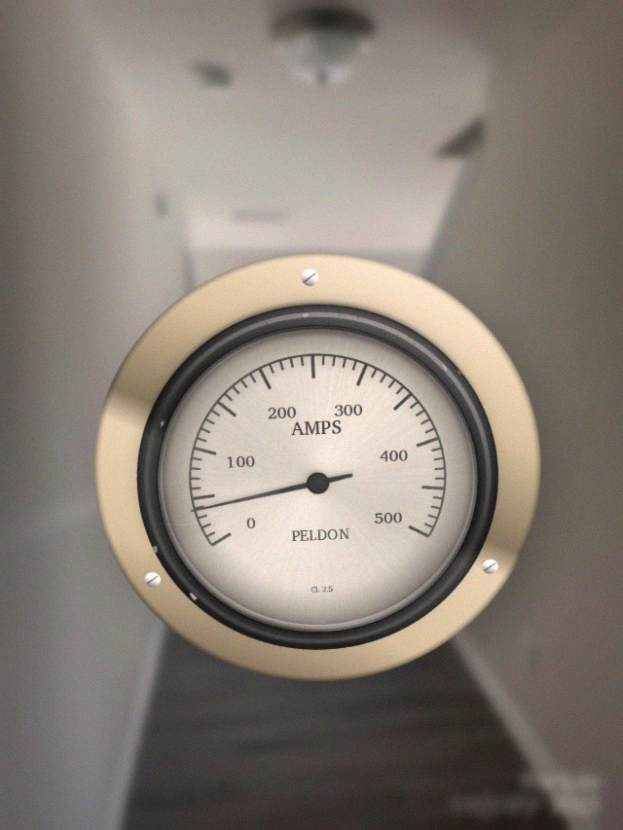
40A
